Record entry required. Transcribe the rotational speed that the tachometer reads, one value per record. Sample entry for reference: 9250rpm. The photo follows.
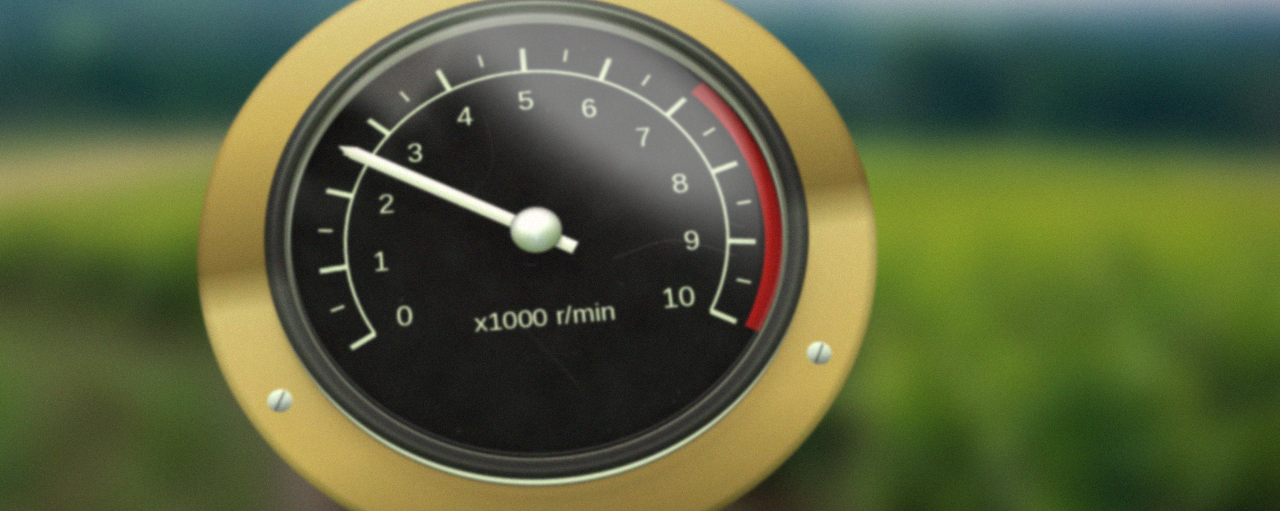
2500rpm
